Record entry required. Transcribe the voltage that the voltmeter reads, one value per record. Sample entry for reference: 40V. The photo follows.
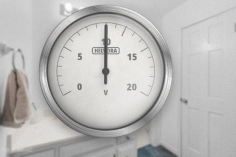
10V
